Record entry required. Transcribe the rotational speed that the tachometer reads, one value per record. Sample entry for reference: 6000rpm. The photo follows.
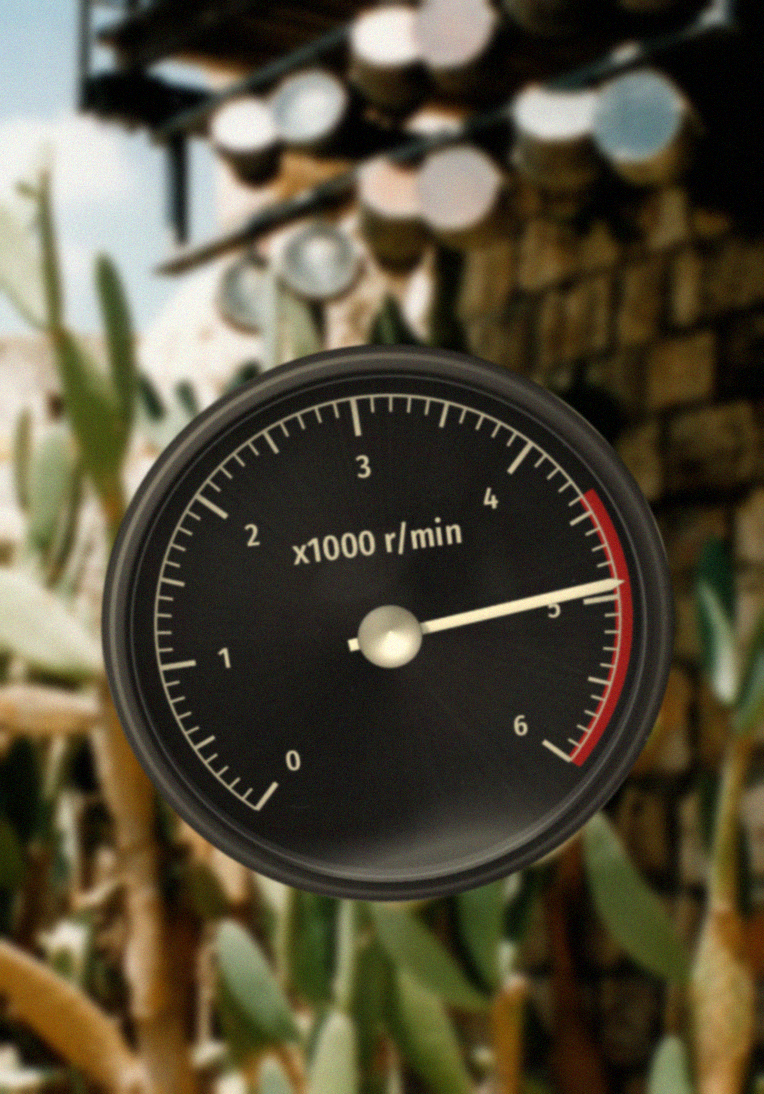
4900rpm
